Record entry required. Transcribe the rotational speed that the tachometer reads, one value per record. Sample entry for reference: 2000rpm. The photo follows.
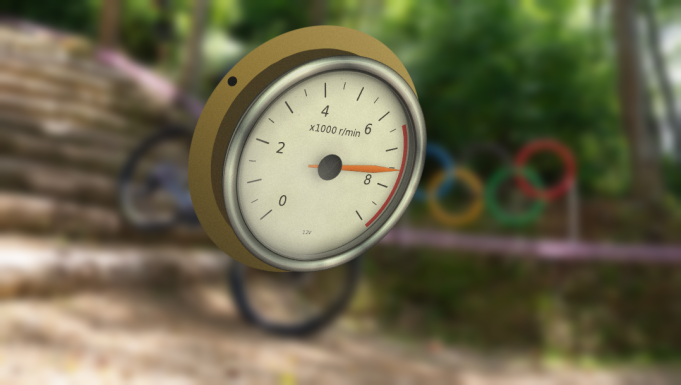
7500rpm
